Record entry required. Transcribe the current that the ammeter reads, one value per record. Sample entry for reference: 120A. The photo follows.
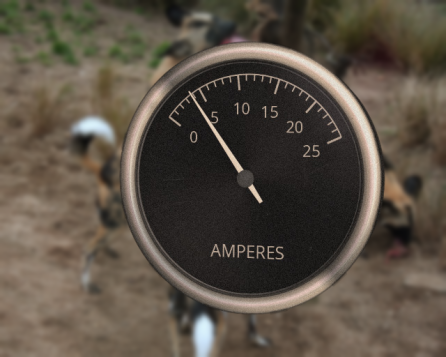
4A
